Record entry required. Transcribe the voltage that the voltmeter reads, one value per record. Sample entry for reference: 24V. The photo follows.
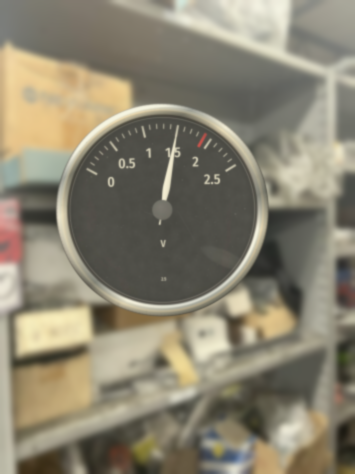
1.5V
